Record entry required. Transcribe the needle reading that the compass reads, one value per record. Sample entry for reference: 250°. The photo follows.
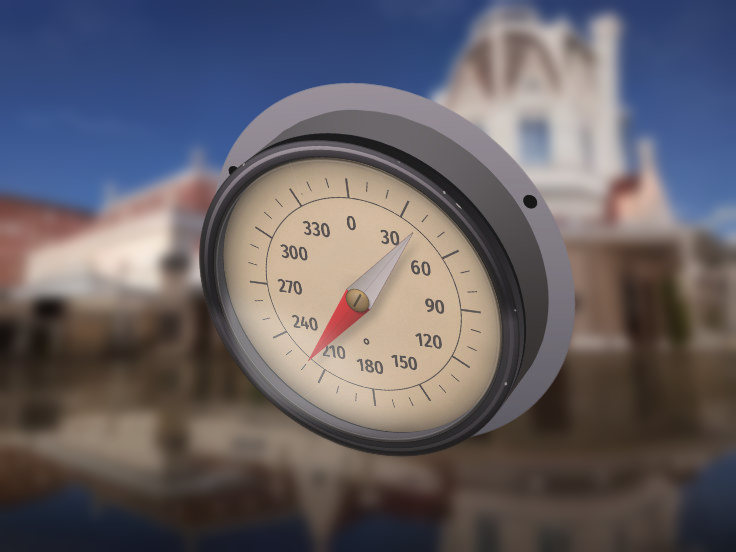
220°
